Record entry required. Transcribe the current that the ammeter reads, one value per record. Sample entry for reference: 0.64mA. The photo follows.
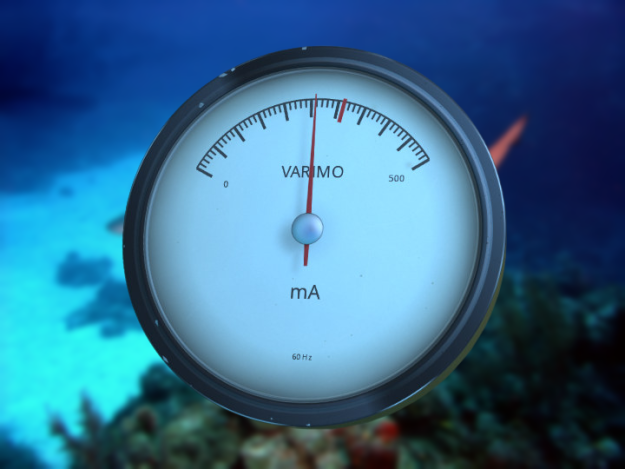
260mA
